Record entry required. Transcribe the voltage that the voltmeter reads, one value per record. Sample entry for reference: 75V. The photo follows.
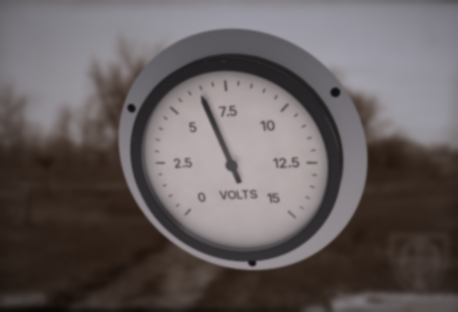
6.5V
